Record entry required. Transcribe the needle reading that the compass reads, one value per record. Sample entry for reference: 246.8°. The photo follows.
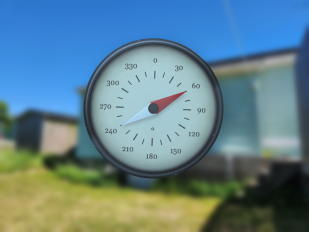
60°
